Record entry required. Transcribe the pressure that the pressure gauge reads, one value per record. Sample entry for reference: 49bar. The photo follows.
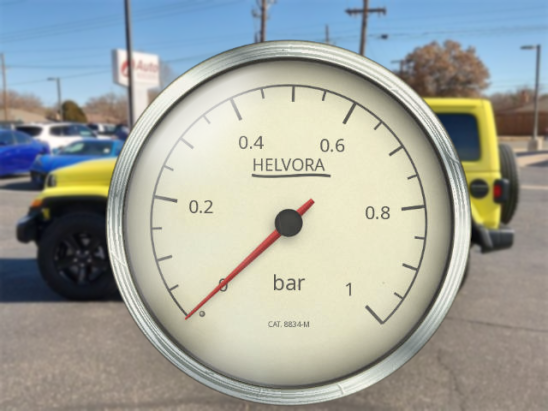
0bar
